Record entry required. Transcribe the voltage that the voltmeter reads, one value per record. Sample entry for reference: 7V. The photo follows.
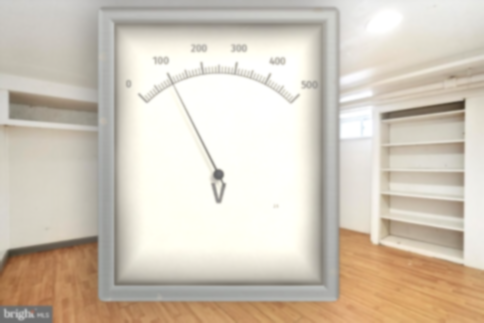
100V
